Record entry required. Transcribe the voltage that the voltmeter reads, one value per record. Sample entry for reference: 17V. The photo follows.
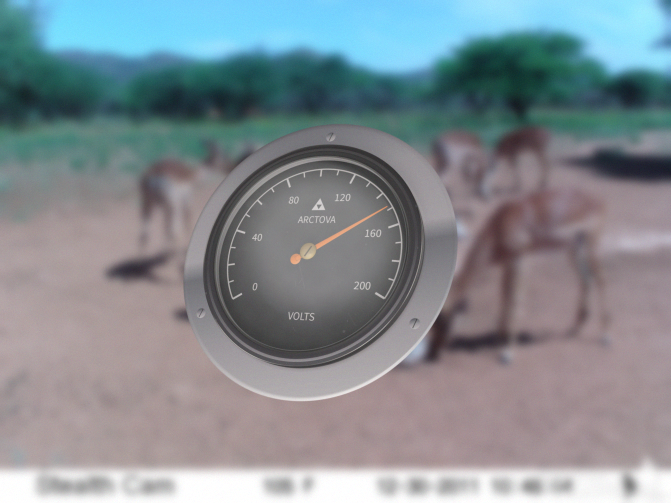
150V
